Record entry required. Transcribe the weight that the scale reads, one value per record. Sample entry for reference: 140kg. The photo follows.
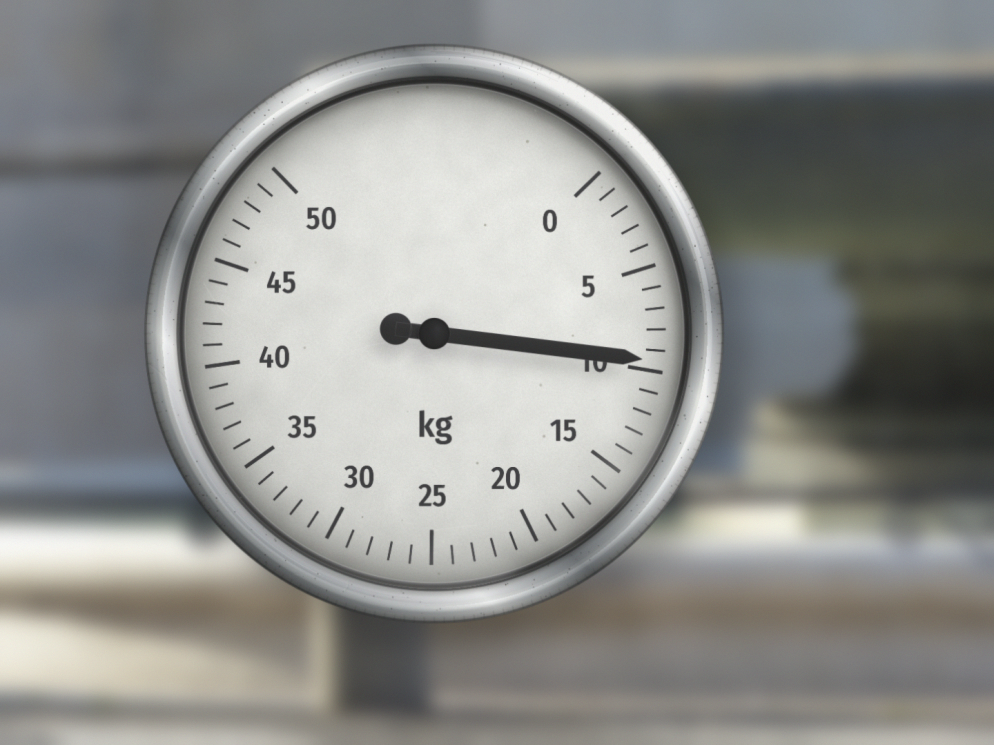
9.5kg
